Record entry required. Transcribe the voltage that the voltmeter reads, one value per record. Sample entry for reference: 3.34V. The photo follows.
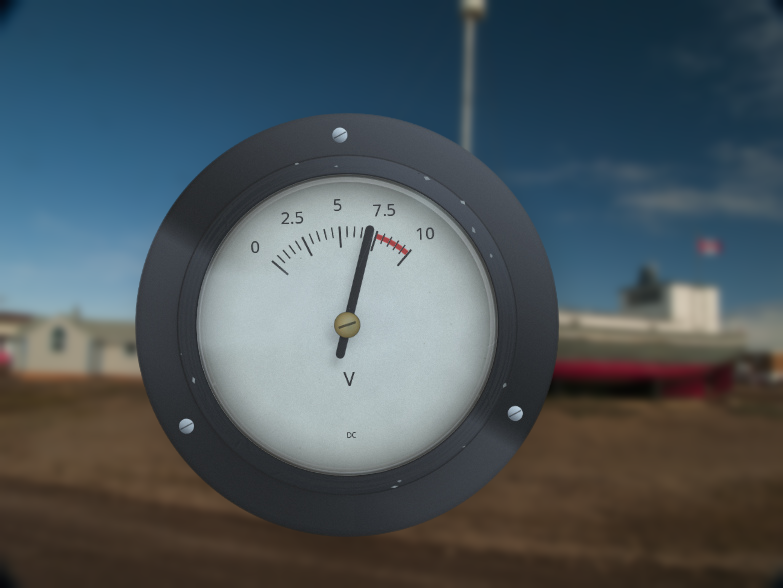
7V
